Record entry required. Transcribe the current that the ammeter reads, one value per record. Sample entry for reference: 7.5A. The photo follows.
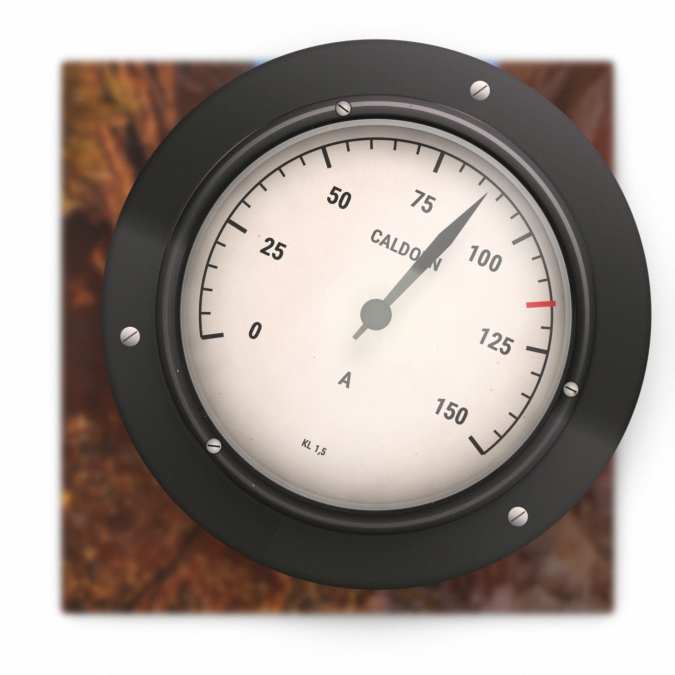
87.5A
